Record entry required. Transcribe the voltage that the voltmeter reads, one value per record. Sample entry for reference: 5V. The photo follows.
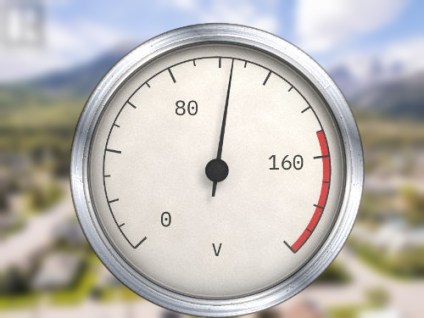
105V
